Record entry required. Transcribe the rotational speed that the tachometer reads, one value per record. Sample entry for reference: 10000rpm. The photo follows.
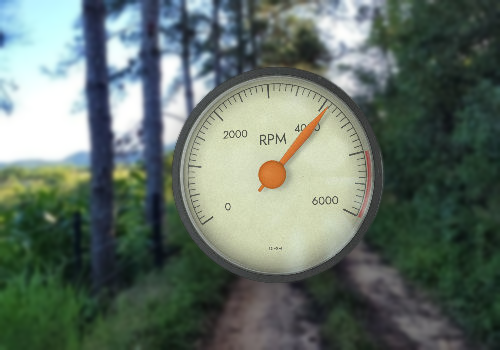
4100rpm
